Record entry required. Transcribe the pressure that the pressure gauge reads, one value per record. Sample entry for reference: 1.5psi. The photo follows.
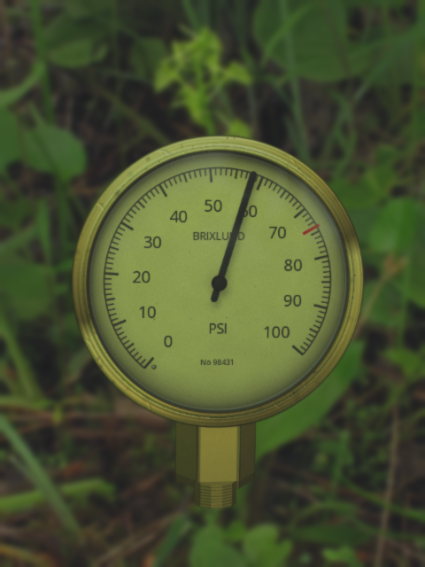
58psi
